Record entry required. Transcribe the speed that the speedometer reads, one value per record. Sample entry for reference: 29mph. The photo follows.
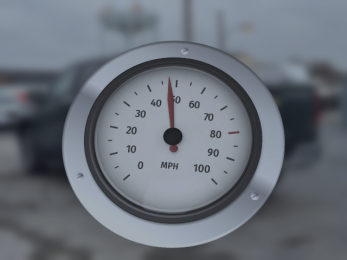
47.5mph
